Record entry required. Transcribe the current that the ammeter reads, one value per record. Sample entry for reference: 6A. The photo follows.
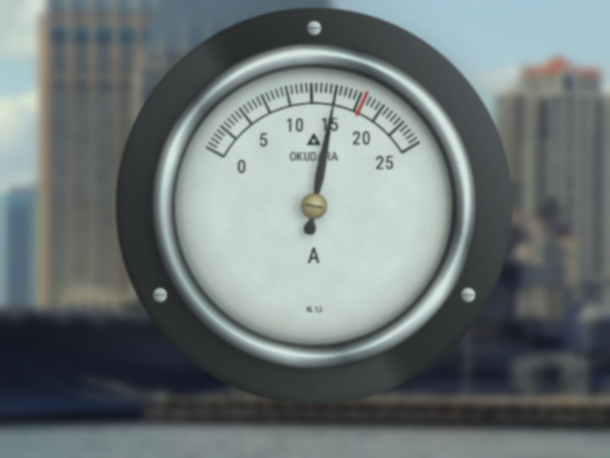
15A
